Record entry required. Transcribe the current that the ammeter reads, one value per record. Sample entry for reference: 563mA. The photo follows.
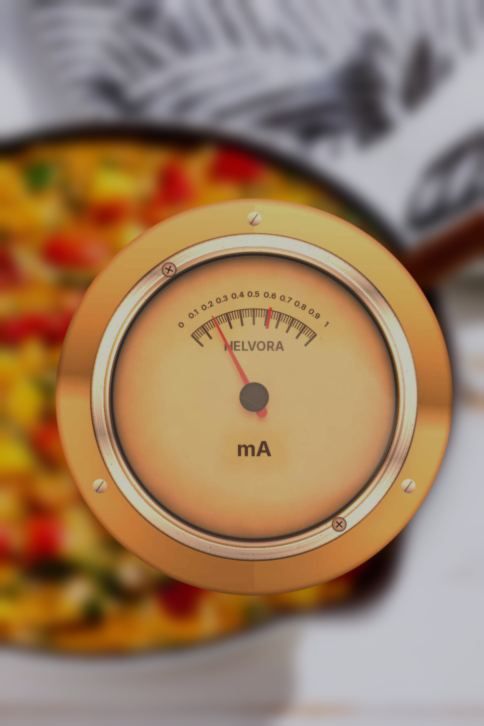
0.2mA
